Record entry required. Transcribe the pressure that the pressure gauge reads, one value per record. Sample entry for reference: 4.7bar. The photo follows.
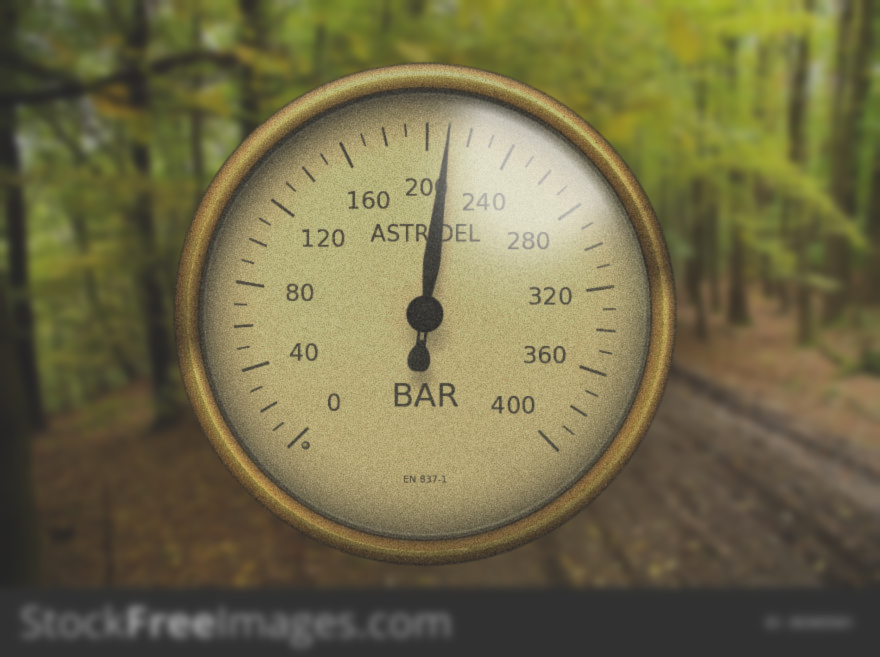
210bar
